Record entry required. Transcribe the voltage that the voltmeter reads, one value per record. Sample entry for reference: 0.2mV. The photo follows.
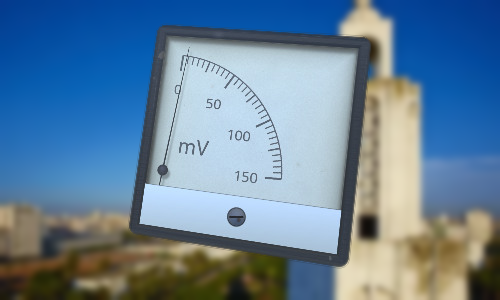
5mV
